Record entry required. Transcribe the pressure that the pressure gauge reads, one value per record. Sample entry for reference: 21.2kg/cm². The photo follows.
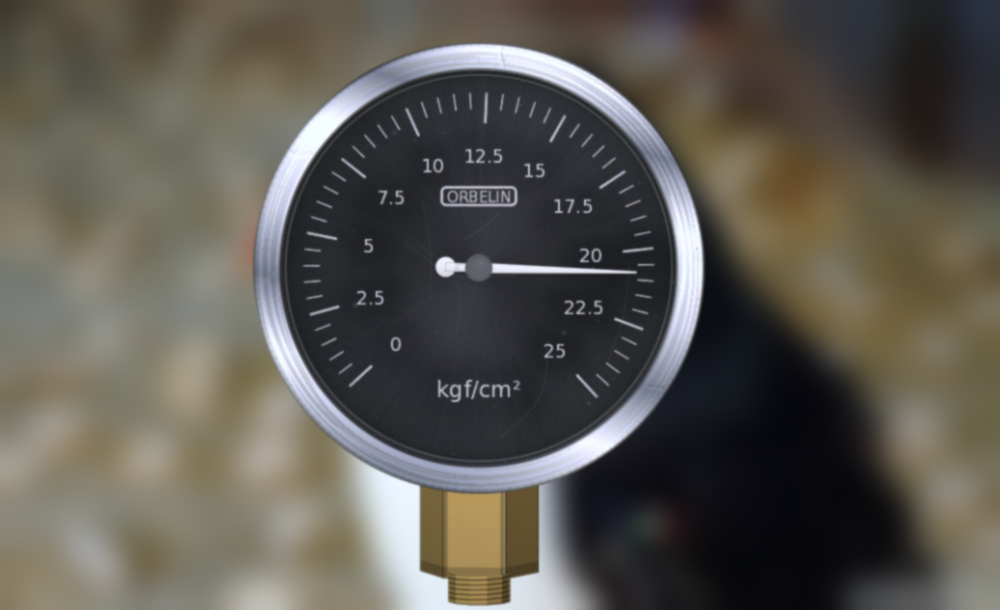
20.75kg/cm²
